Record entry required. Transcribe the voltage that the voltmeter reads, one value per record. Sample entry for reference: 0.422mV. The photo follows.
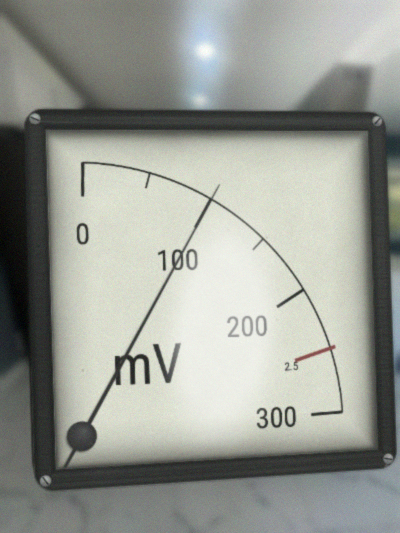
100mV
